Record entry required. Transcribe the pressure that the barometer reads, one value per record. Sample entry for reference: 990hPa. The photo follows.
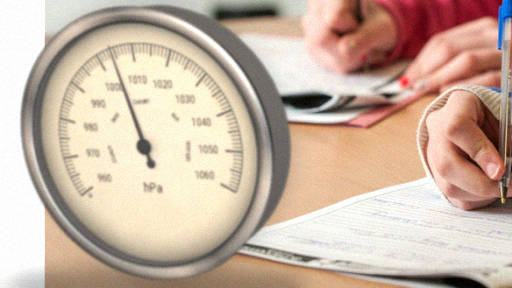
1005hPa
